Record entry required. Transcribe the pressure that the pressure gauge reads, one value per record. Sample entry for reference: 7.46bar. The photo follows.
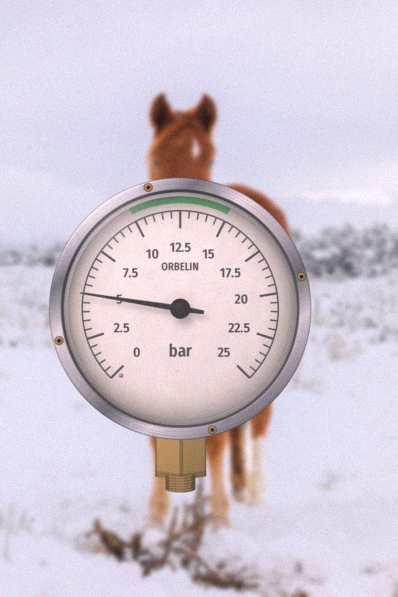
5bar
